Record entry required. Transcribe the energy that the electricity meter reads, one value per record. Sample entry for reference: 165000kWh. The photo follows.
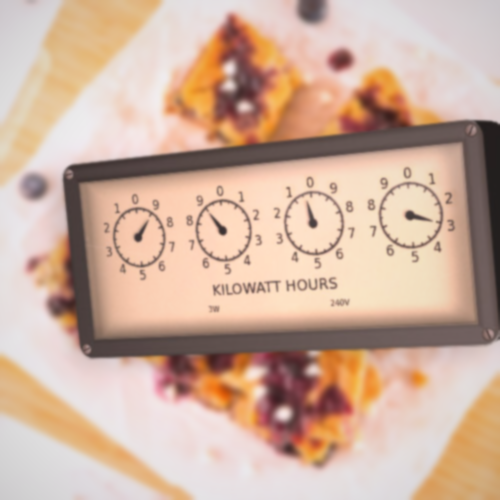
8903kWh
